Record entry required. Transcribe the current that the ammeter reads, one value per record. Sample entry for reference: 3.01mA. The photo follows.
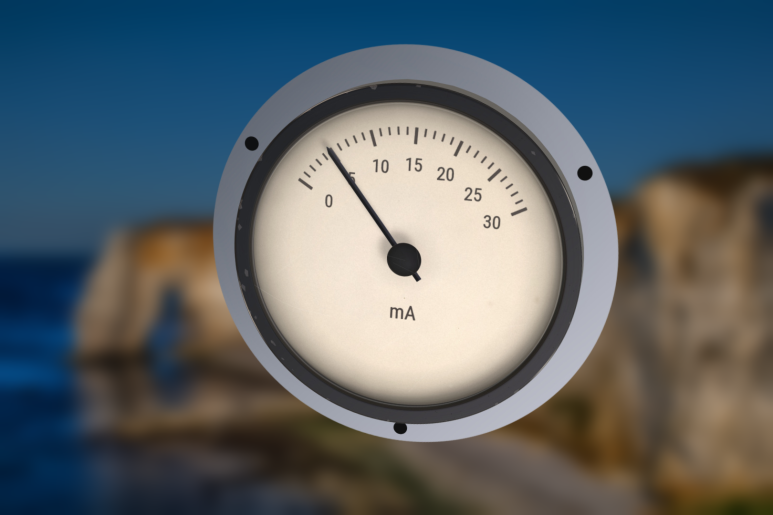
5mA
